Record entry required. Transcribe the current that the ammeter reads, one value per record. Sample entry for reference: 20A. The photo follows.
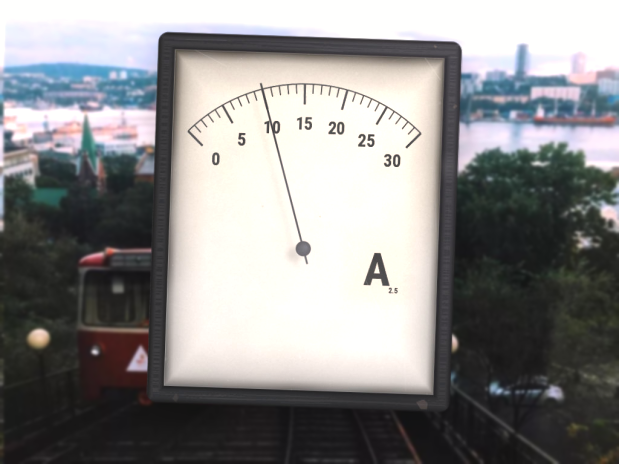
10A
